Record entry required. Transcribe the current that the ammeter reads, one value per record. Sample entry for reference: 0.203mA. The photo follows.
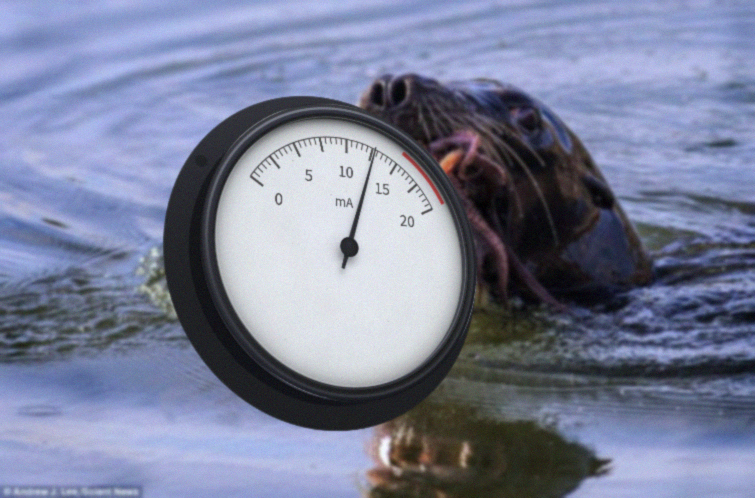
12.5mA
